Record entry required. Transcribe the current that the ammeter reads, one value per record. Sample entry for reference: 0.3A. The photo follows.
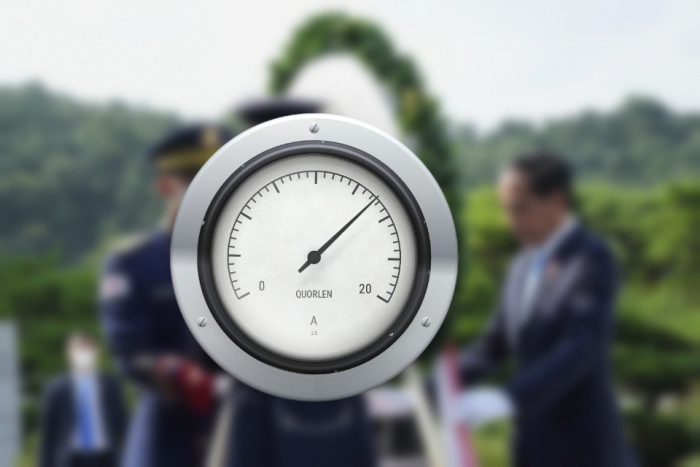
13.75A
